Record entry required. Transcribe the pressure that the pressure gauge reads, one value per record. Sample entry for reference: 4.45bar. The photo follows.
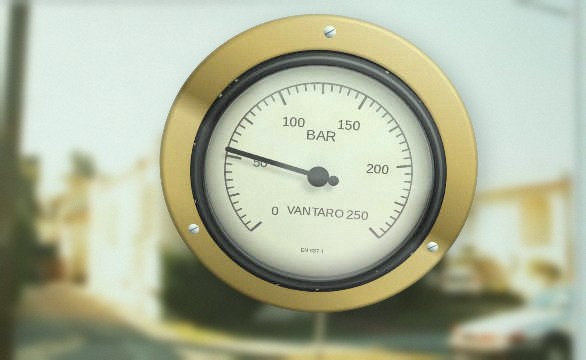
55bar
